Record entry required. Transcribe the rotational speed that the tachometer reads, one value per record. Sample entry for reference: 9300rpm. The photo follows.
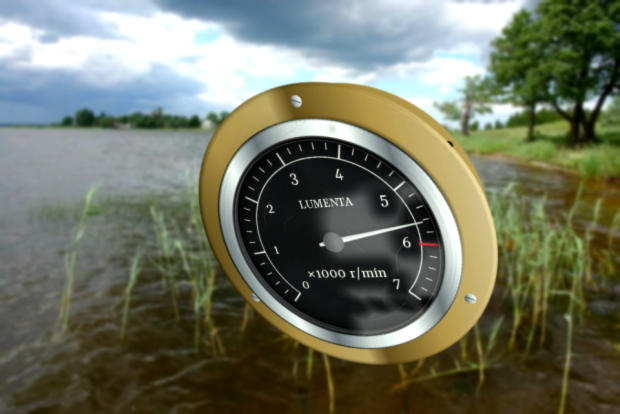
5600rpm
